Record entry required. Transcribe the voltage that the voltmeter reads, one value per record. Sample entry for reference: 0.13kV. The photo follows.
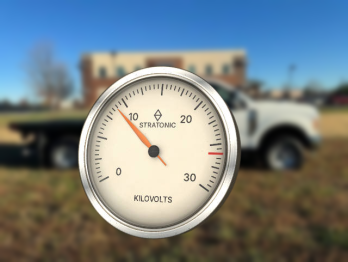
9kV
